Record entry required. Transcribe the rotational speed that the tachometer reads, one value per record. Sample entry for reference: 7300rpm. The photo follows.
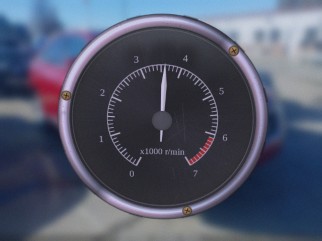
3600rpm
